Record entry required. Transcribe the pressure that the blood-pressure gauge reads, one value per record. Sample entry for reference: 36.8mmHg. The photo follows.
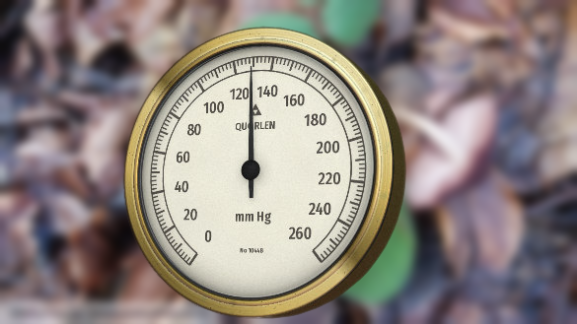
130mmHg
